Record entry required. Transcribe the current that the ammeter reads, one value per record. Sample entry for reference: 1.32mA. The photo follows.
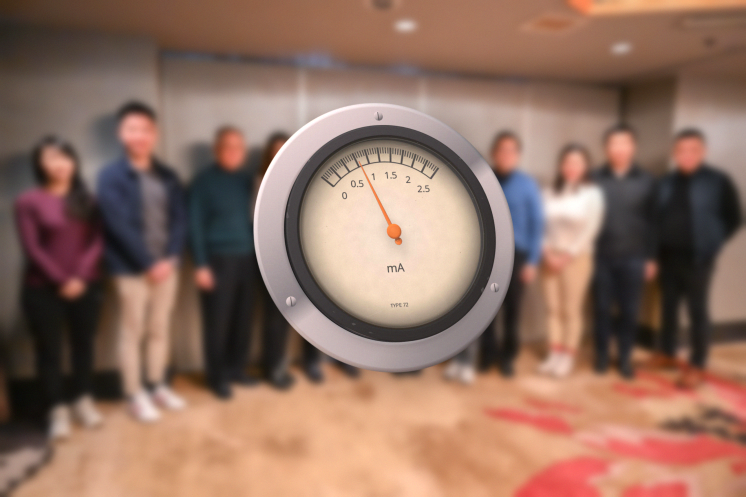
0.75mA
